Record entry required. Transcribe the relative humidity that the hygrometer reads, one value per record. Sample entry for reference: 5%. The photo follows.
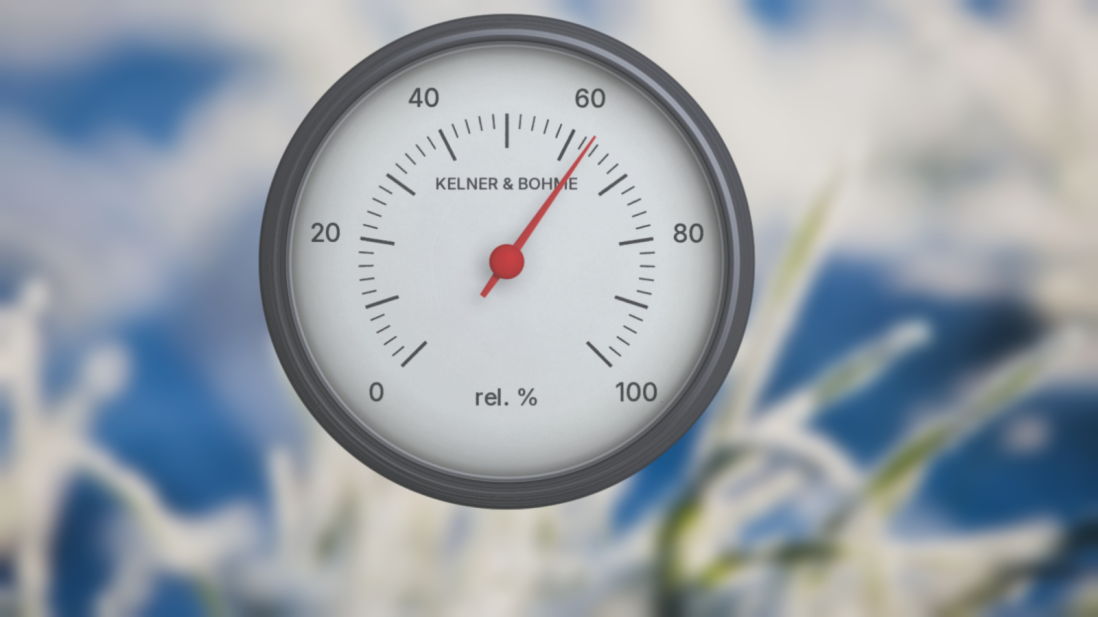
63%
